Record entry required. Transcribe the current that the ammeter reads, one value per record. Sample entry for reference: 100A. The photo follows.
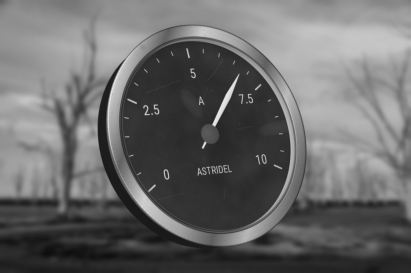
6.75A
